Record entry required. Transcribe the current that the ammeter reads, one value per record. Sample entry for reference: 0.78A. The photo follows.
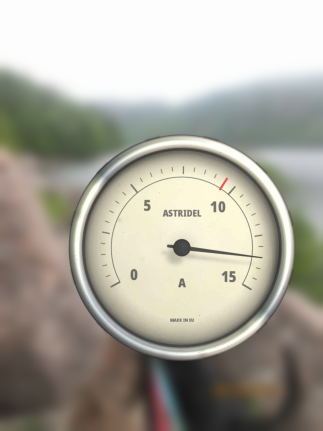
13.5A
